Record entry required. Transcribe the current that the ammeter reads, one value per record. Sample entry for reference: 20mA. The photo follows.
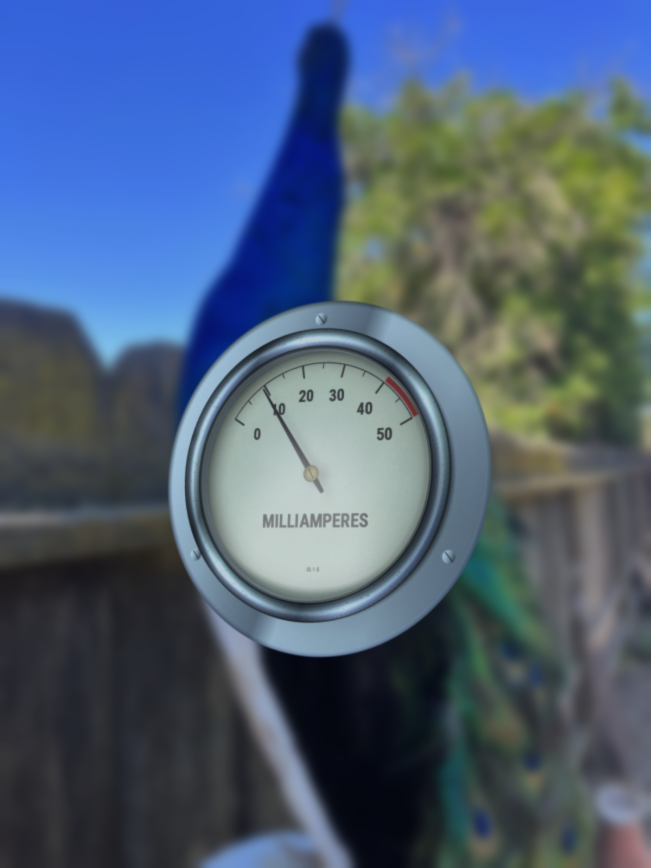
10mA
